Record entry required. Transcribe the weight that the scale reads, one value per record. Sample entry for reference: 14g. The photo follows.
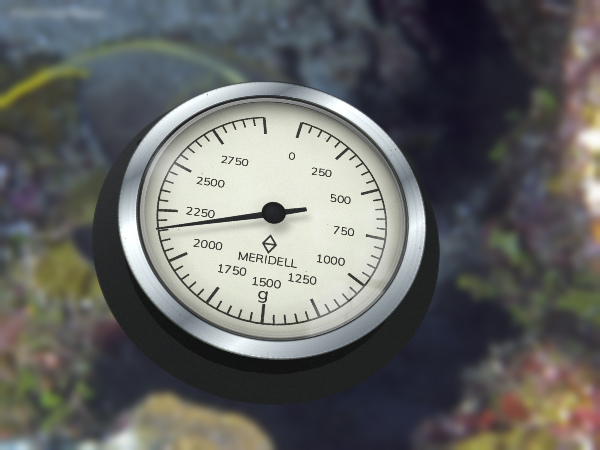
2150g
